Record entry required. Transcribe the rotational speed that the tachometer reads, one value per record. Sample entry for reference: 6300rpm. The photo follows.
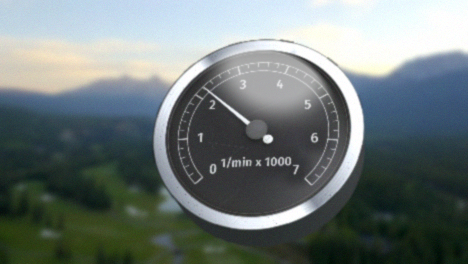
2200rpm
